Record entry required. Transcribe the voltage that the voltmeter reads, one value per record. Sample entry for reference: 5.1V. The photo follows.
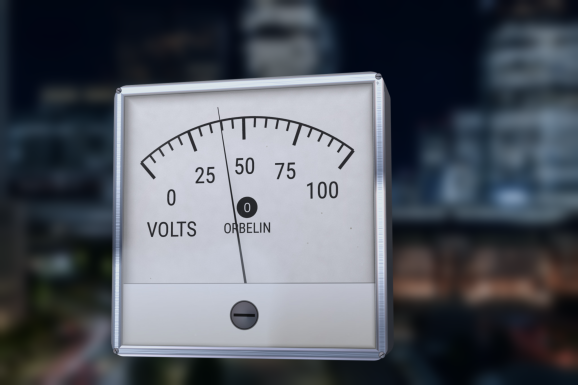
40V
